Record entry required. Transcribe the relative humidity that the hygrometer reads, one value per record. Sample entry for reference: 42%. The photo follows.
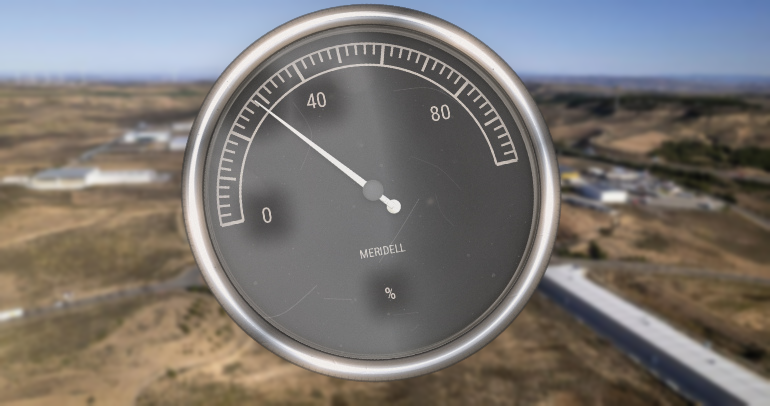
28%
